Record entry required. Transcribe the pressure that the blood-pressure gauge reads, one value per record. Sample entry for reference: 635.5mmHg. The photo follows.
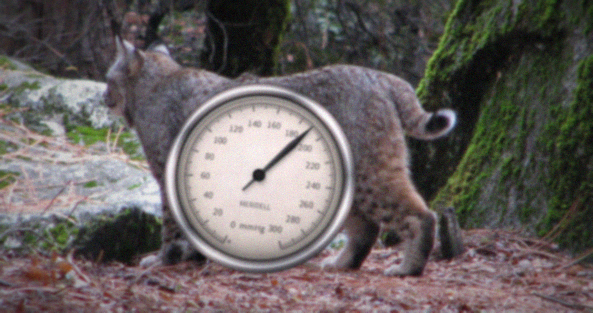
190mmHg
